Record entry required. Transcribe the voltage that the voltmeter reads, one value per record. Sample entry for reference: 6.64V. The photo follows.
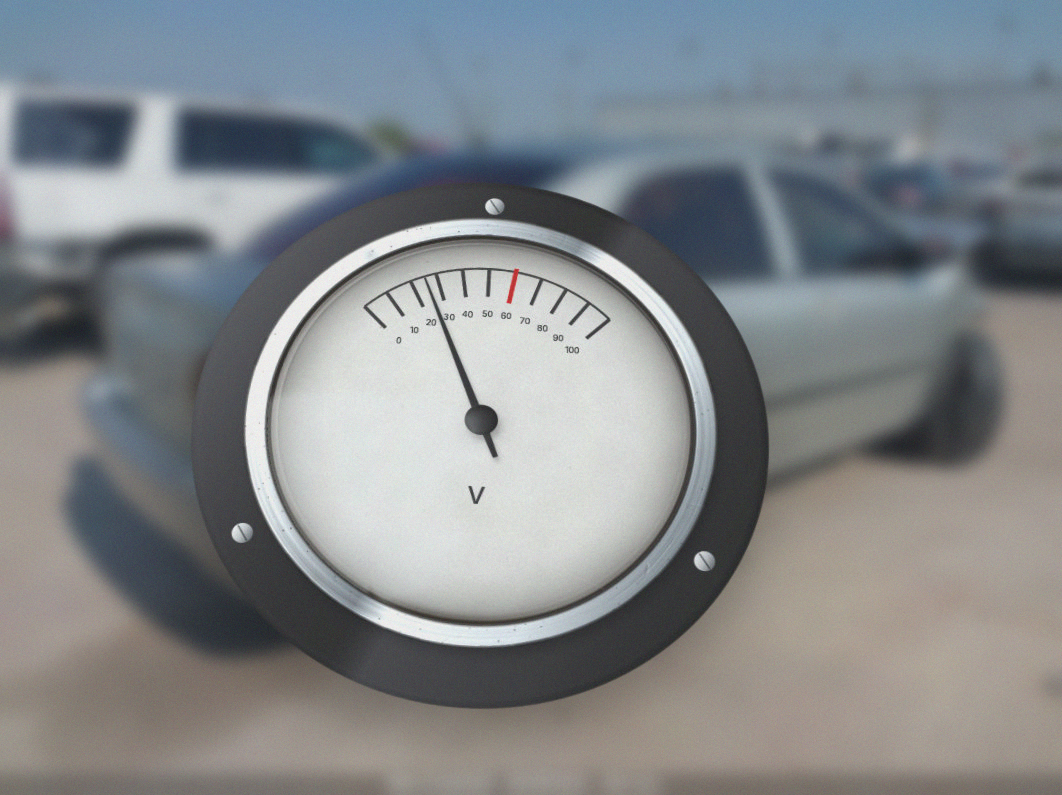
25V
